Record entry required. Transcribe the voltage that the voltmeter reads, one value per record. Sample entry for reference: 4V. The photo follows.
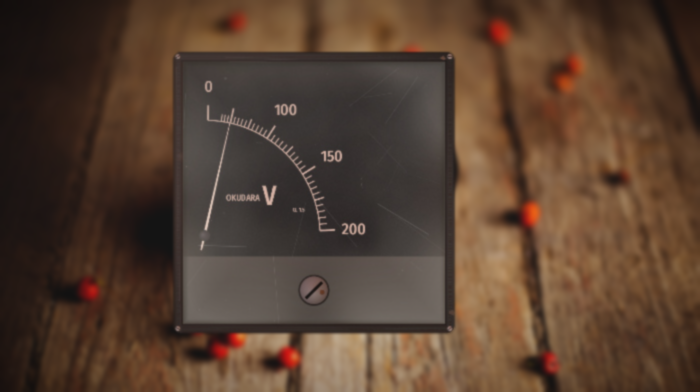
50V
